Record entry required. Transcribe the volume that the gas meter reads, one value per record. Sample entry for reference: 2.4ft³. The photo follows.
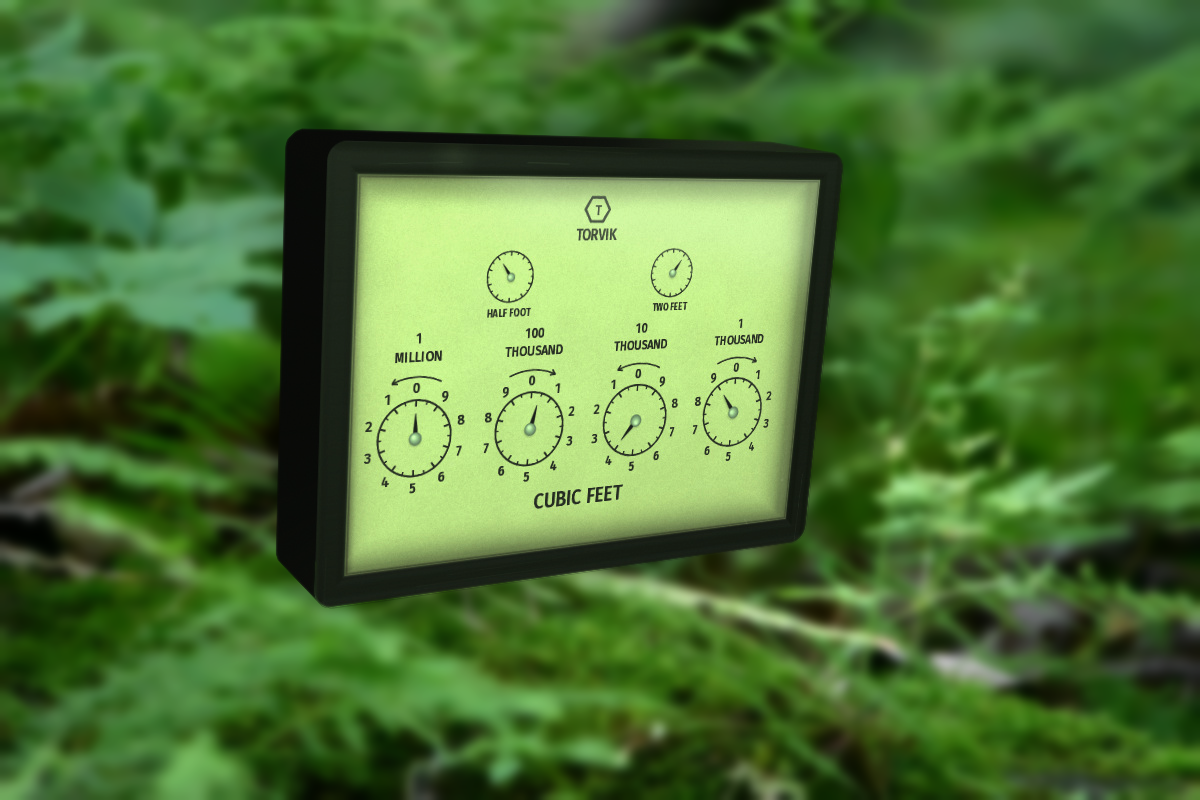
3900ft³
